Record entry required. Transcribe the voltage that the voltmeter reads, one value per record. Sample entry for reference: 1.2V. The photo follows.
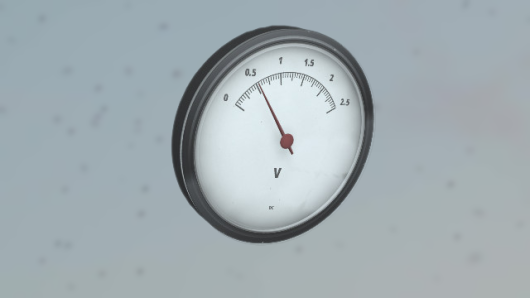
0.5V
